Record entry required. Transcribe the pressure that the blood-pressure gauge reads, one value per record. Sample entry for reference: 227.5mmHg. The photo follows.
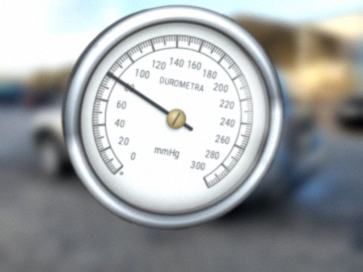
80mmHg
